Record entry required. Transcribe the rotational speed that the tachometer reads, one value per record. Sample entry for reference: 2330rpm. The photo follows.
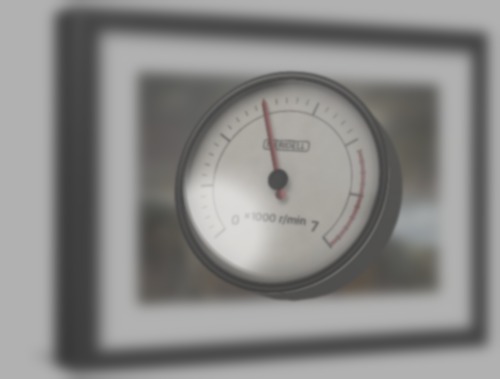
3000rpm
